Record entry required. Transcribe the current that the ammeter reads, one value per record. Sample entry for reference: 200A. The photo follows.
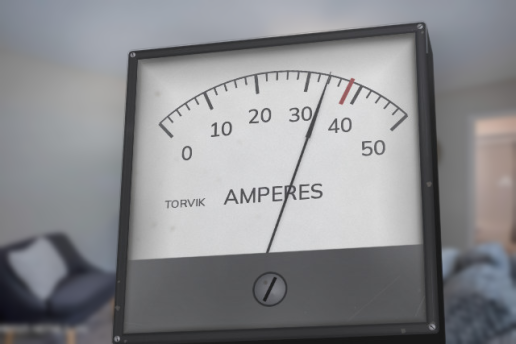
34A
